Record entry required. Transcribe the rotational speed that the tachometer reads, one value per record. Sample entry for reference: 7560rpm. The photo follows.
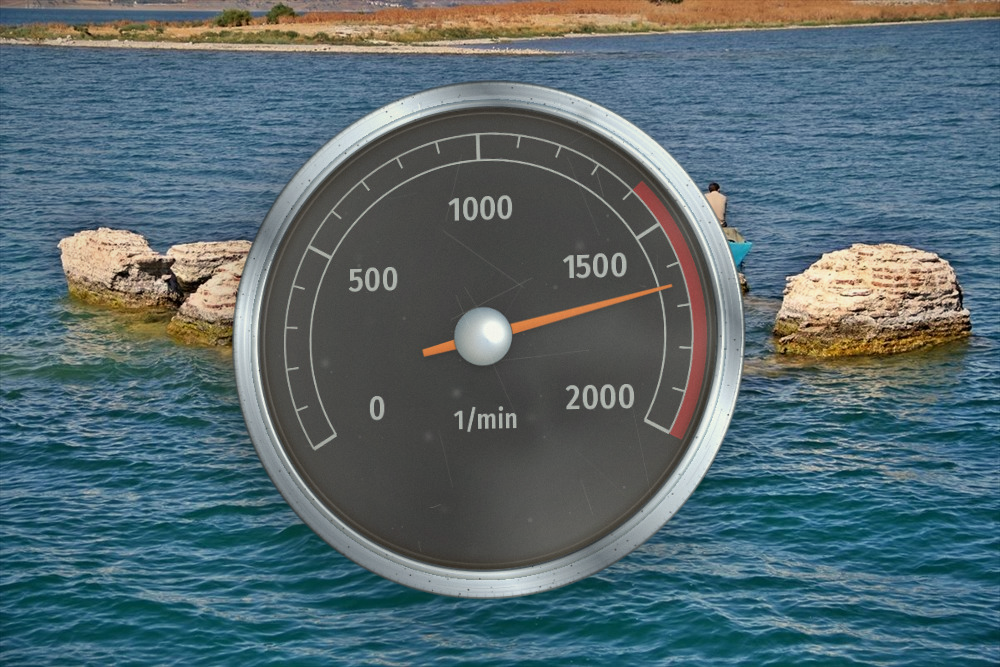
1650rpm
